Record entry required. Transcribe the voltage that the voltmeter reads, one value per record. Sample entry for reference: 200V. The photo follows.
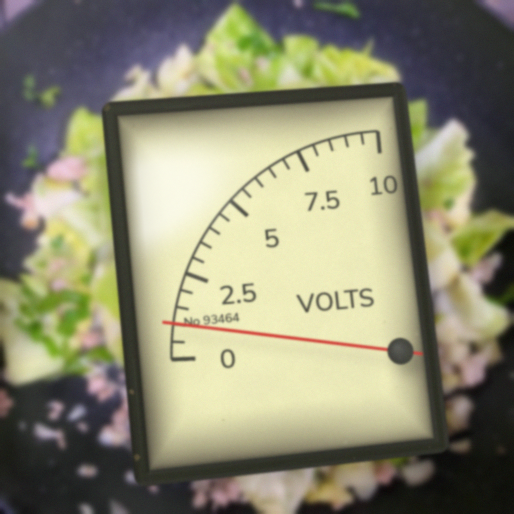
1V
